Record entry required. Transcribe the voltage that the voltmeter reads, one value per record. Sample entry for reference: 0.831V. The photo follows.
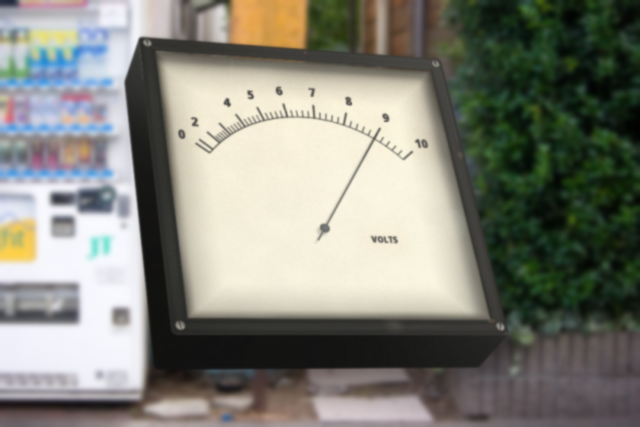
9V
